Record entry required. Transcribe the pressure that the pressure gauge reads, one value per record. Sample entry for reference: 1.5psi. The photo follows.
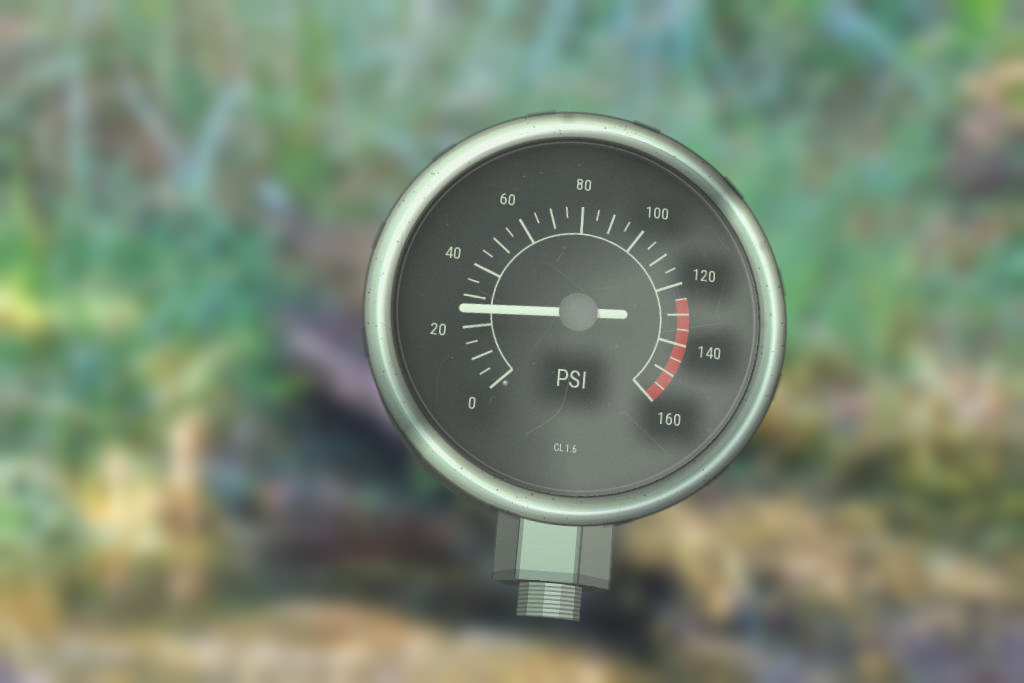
25psi
